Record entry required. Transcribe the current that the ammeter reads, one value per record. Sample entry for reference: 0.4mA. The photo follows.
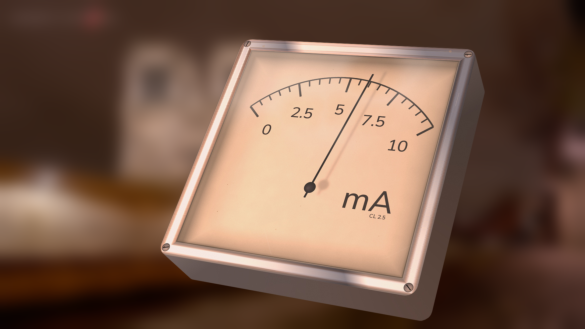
6mA
